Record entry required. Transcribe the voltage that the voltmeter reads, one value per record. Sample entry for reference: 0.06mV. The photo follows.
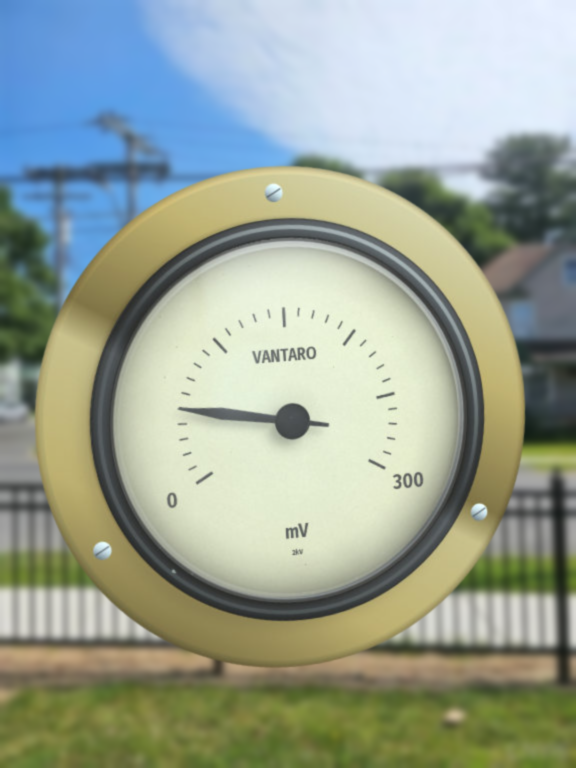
50mV
